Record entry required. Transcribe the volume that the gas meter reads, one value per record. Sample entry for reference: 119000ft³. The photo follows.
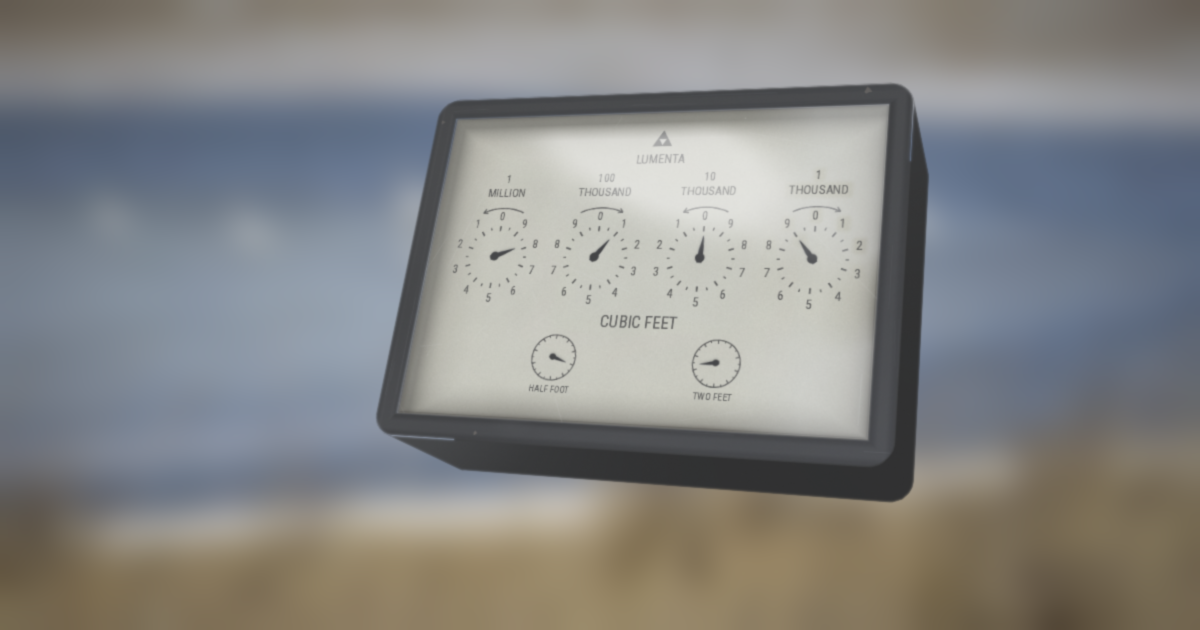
809900ft³
